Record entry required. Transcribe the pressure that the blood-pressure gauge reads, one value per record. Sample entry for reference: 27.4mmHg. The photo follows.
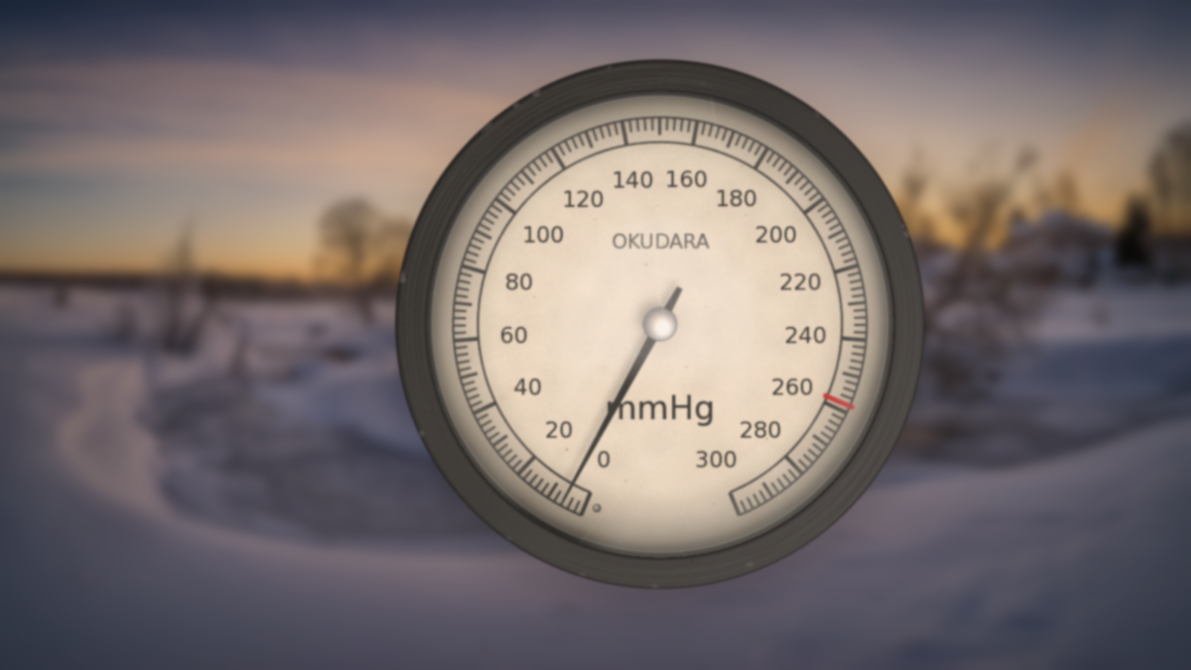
6mmHg
